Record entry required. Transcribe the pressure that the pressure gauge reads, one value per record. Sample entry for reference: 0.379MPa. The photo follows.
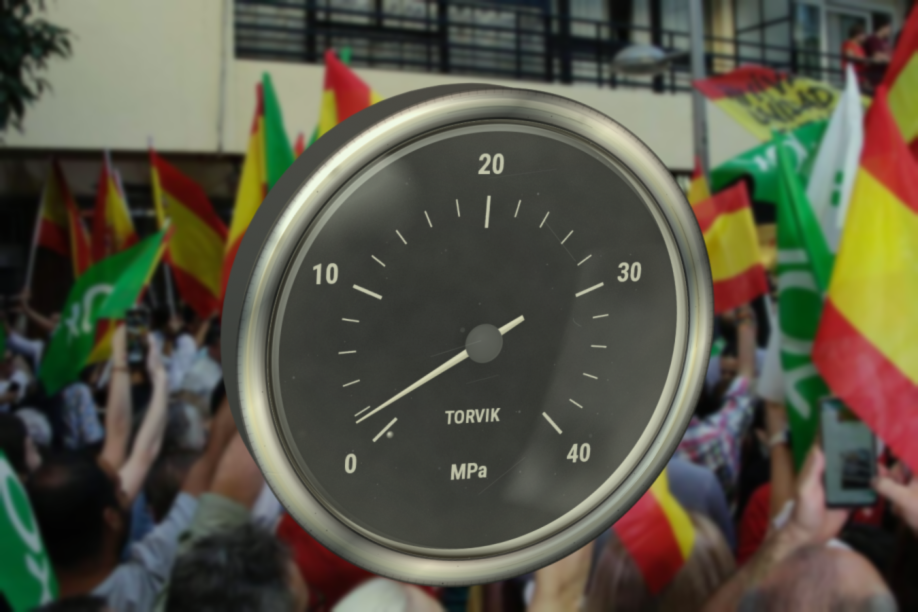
2MPa
